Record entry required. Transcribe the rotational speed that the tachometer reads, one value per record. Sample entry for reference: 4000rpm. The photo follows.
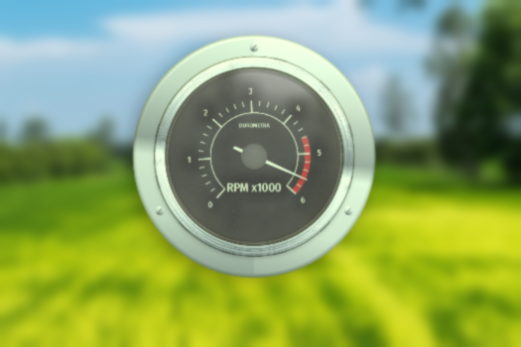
5600rpm
